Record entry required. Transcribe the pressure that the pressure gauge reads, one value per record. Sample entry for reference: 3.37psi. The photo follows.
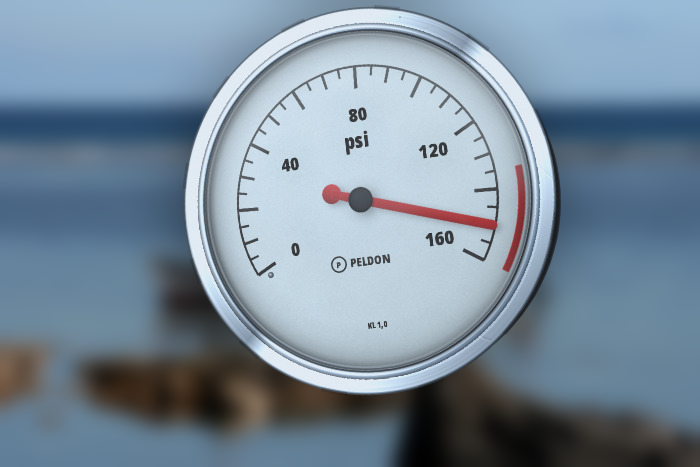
150psi
